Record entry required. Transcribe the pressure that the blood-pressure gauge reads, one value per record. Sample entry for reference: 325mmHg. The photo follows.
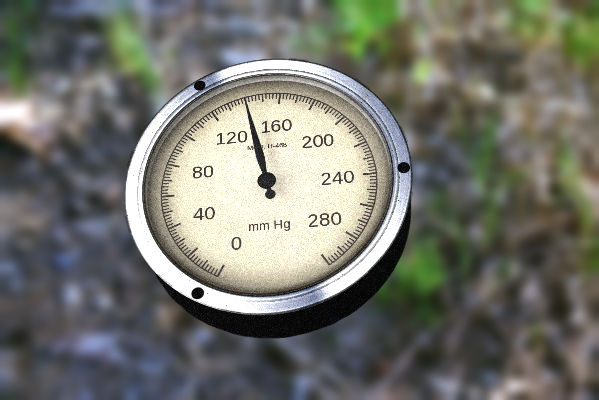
140mmHg
